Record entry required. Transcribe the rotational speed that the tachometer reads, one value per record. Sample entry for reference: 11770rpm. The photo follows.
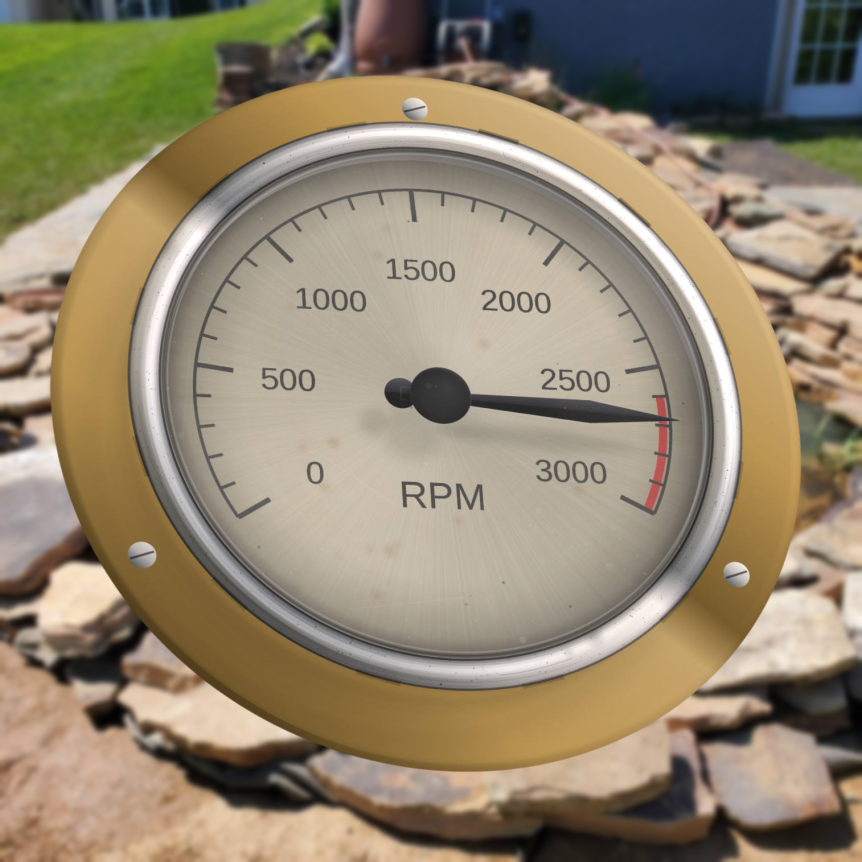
2700rpm
